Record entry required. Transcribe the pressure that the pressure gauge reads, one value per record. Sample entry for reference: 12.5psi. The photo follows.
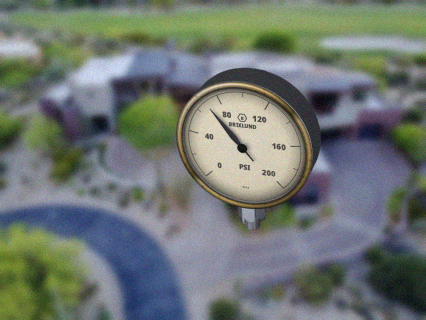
70psi
